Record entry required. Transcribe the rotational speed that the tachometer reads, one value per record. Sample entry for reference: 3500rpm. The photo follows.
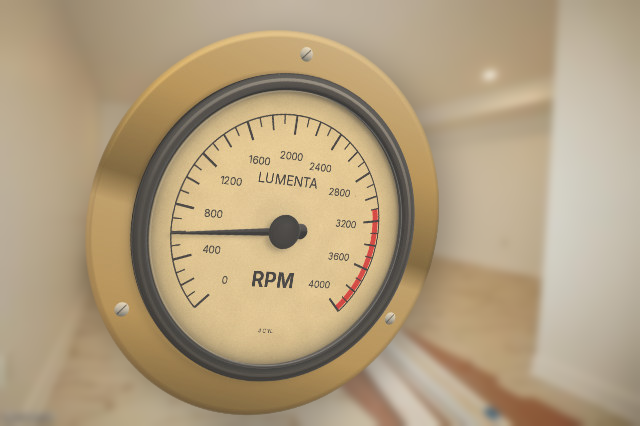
600rpm
